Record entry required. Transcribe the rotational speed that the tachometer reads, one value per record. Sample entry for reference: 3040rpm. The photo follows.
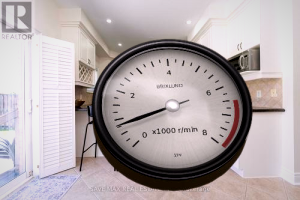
750rpm
